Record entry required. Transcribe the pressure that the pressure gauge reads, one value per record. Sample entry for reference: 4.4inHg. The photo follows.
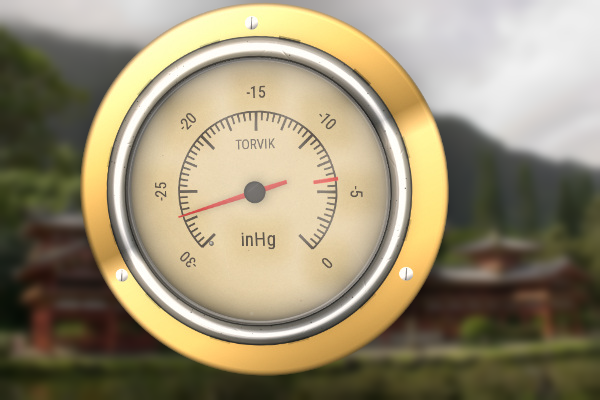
-27inHg
